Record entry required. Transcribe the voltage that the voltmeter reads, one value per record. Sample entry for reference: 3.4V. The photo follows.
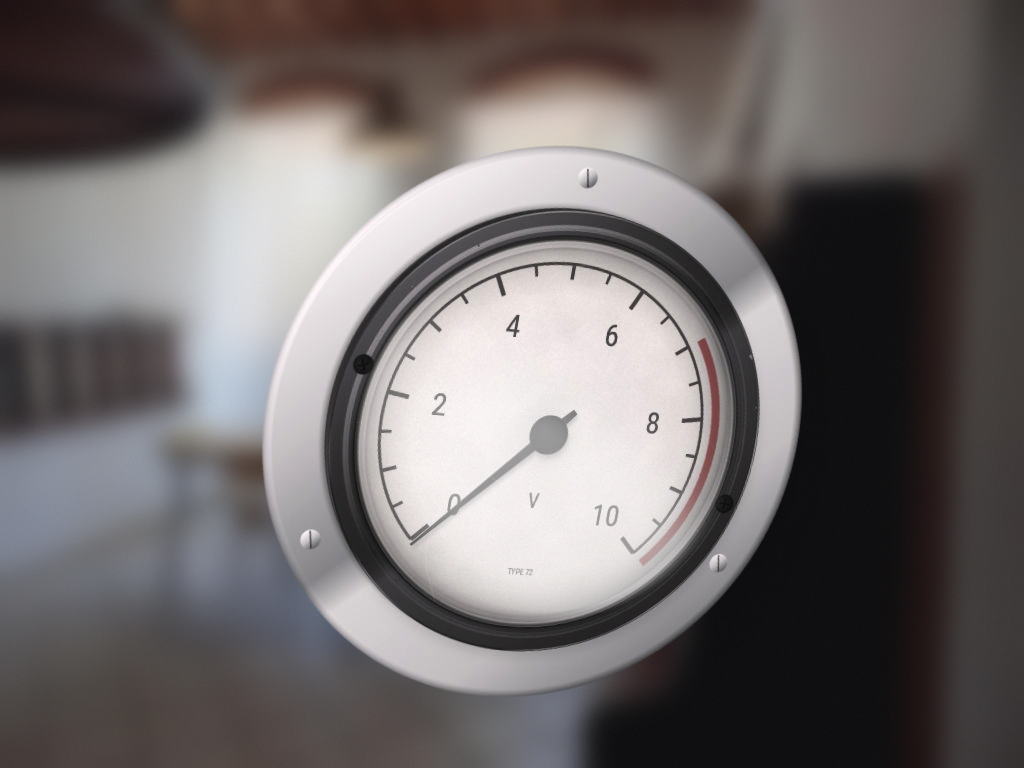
0V
